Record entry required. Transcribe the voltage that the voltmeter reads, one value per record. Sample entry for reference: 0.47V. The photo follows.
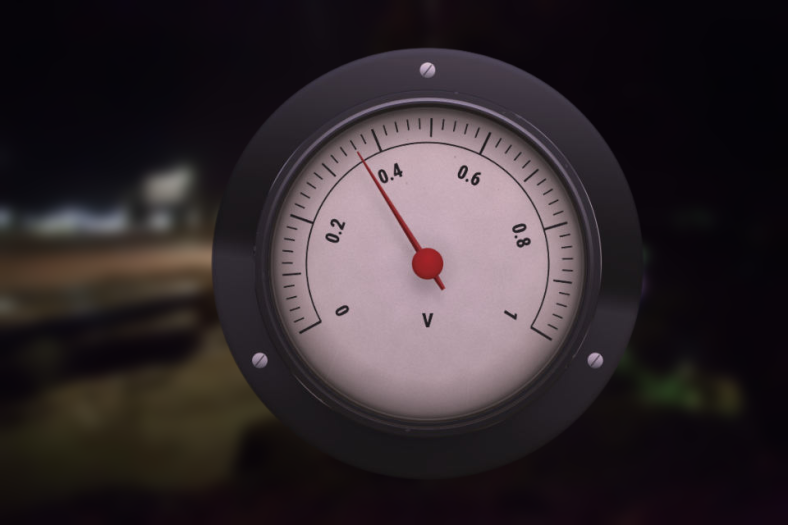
0.36V
